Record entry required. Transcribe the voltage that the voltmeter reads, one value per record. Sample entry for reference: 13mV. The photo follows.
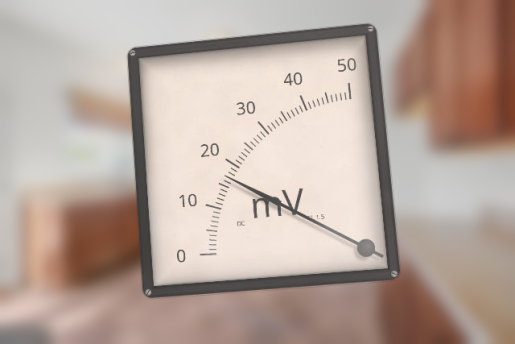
17mV
